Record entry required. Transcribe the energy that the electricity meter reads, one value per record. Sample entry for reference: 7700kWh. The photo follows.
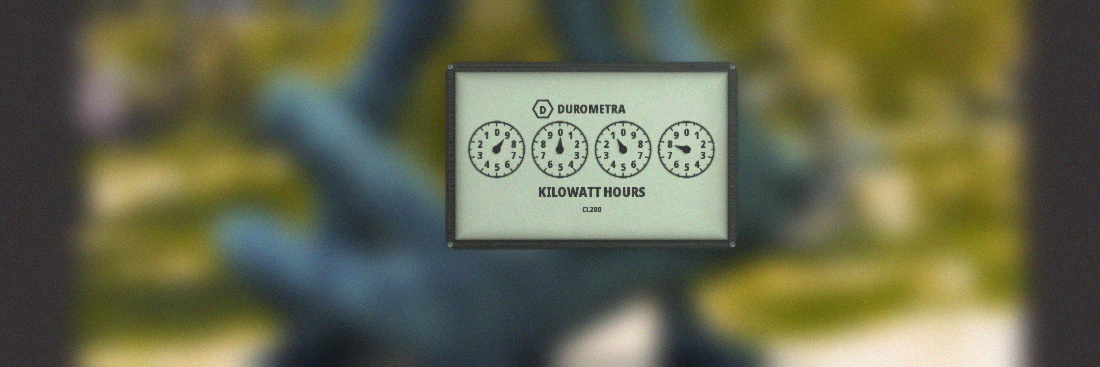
9008kWh
